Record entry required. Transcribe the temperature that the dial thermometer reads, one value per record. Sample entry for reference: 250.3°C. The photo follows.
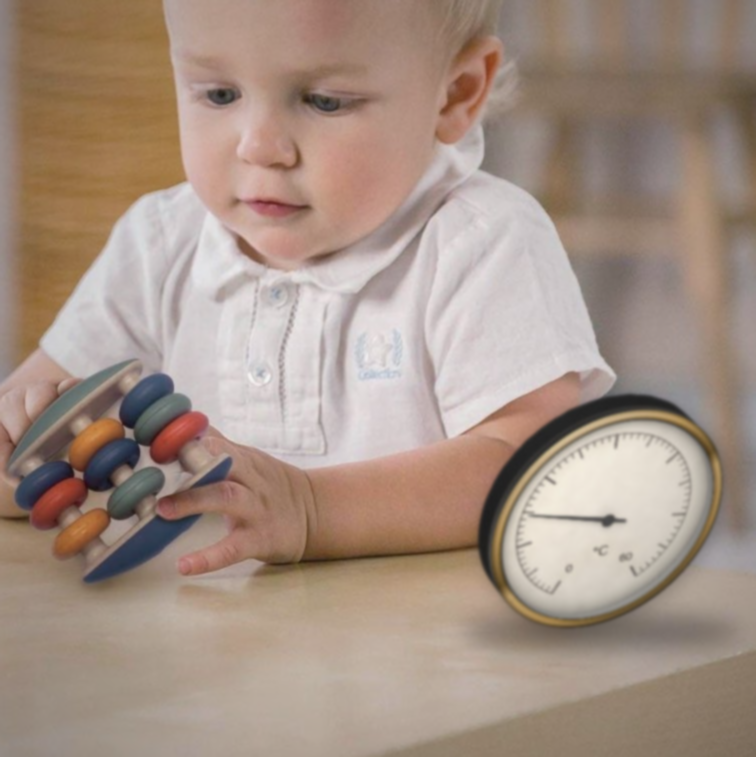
15°C
